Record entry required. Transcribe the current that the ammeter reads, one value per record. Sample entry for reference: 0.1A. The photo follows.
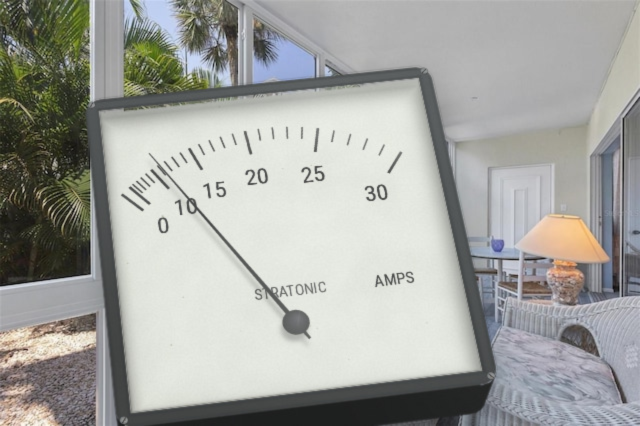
11A
